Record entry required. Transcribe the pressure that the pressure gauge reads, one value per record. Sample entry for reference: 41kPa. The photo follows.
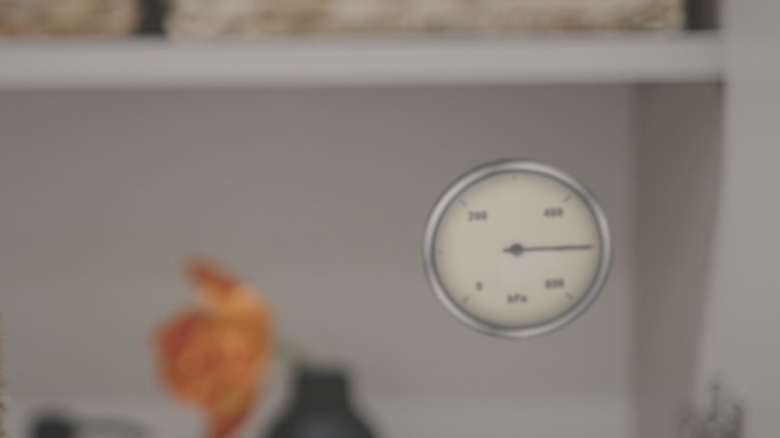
500kPa
